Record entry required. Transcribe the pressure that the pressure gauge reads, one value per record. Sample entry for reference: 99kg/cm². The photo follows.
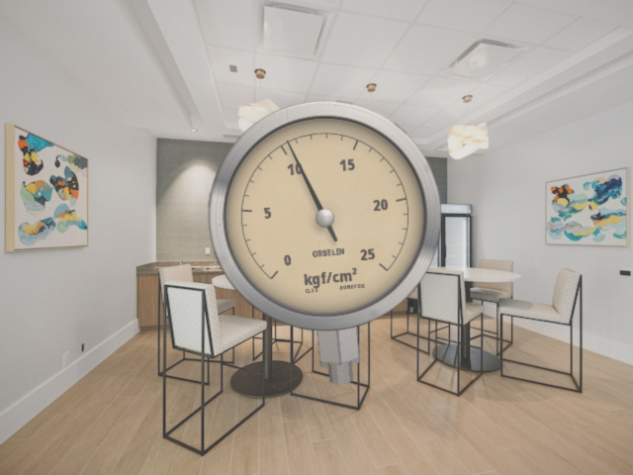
10.5kg/cm²
